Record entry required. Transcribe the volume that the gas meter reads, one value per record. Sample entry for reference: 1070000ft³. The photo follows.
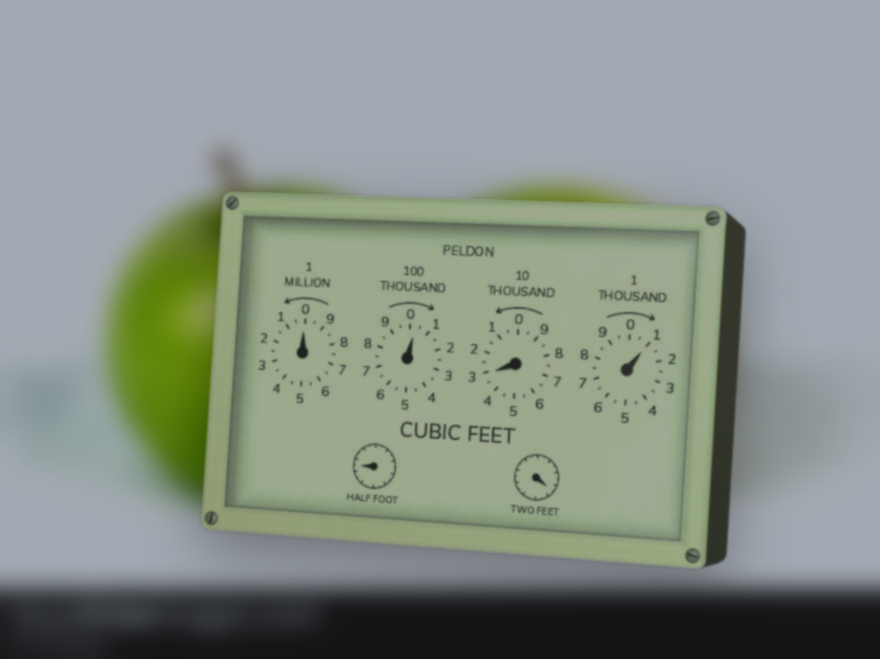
3100ft³
